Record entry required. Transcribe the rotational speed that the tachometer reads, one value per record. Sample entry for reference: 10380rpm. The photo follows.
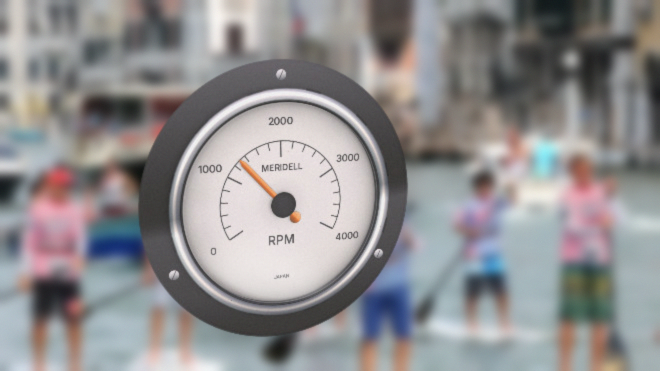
1300rpm
